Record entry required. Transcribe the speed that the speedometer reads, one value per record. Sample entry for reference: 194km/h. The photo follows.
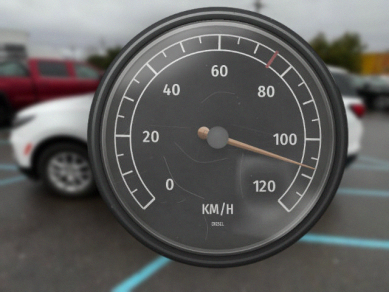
107.5km/h
